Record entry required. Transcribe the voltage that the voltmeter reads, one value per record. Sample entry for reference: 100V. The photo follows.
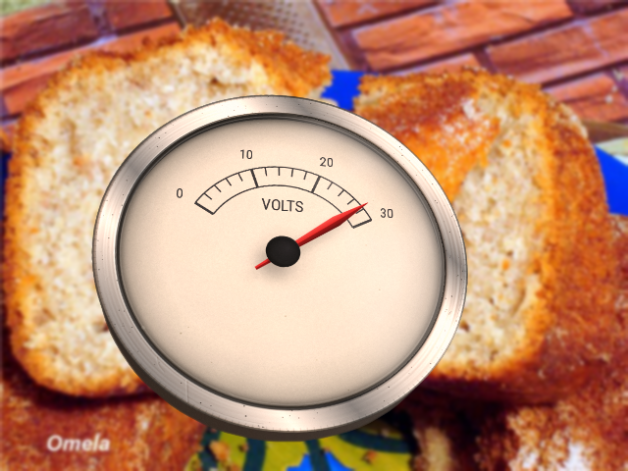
28V
